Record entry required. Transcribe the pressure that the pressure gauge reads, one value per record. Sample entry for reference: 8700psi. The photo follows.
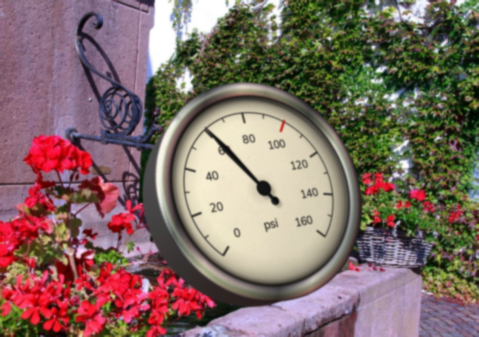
60psi
